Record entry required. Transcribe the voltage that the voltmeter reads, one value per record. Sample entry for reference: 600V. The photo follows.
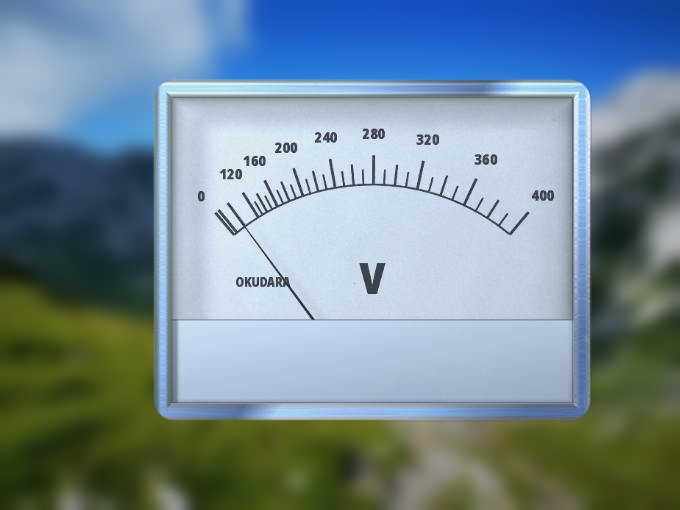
80V
